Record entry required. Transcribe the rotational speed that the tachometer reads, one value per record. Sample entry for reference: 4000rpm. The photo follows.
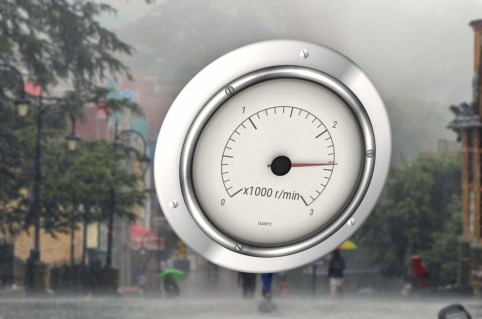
2400rpm
